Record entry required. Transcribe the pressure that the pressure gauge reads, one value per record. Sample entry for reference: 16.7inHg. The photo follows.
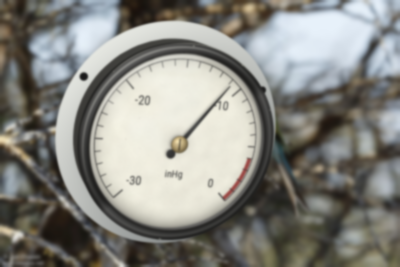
-11inHg
